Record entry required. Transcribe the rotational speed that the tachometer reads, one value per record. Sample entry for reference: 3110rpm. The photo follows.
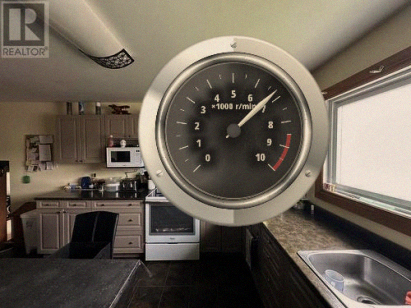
6750rpm
